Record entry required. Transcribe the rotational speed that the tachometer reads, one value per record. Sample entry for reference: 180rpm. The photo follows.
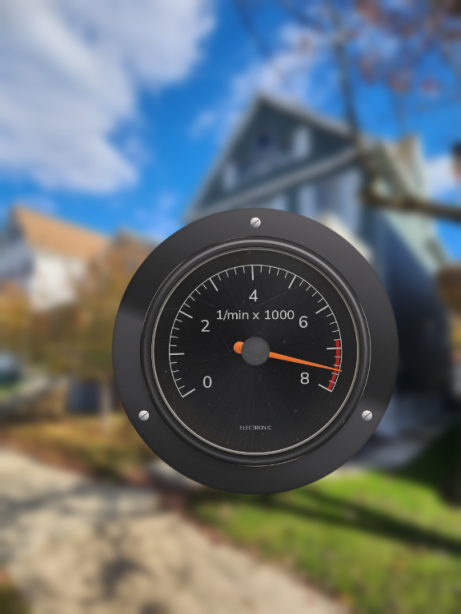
7500rpm
